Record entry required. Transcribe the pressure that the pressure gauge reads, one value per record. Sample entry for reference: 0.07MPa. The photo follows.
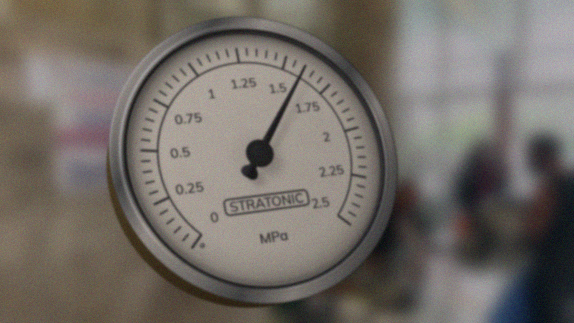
1.6MPa
